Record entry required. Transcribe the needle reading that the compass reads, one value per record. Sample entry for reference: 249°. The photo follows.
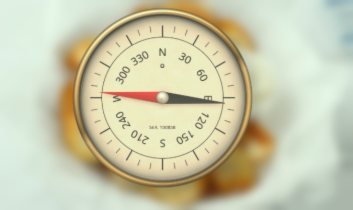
275°
